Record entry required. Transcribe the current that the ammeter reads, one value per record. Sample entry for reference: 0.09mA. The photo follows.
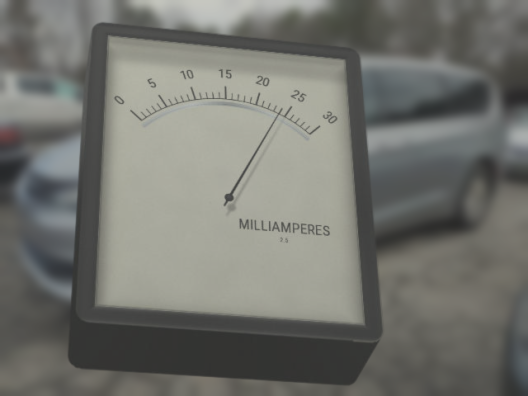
24mA
